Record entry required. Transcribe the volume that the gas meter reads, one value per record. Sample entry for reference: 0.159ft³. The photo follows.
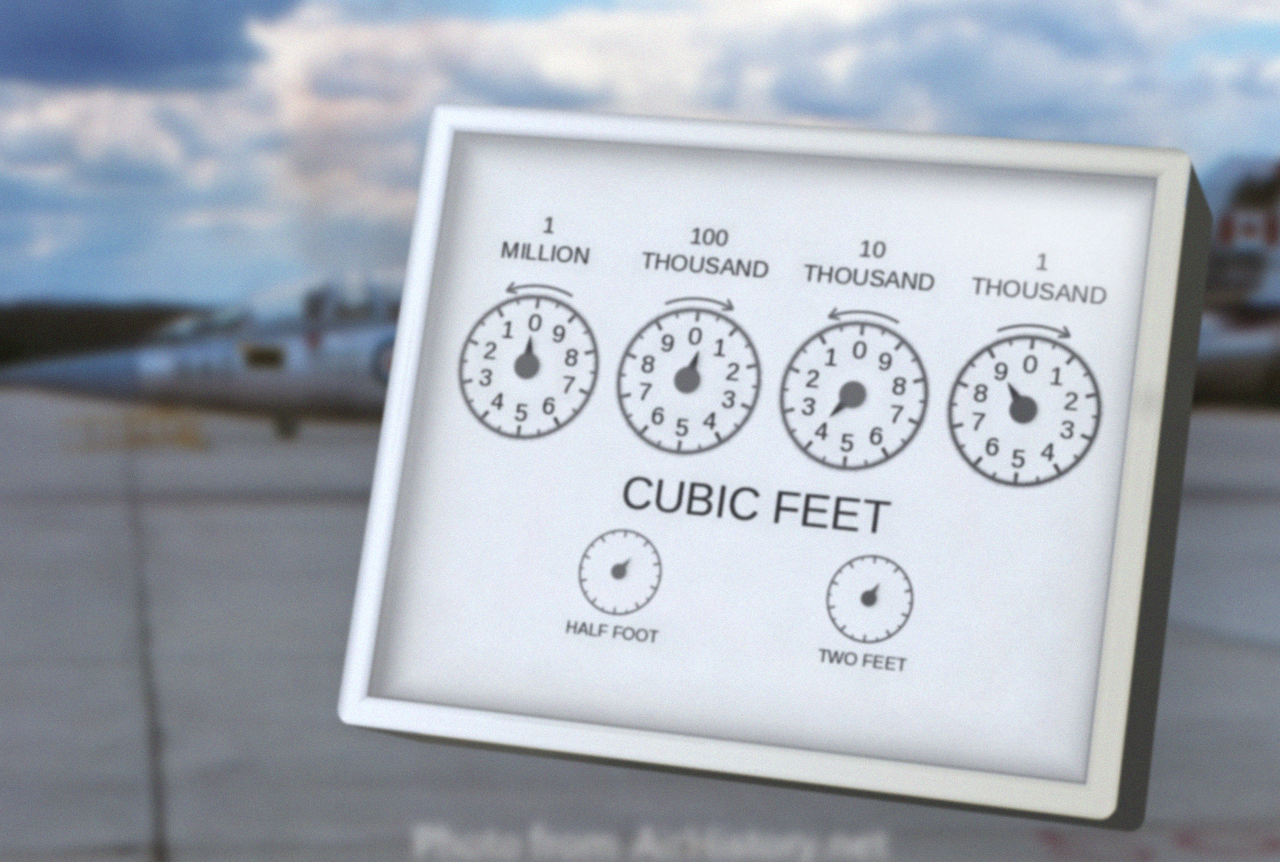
3900ft³
